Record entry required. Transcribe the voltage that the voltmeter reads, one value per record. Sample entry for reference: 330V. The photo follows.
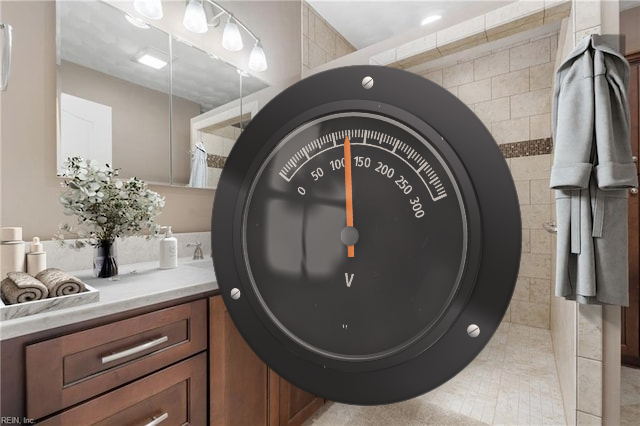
125V
